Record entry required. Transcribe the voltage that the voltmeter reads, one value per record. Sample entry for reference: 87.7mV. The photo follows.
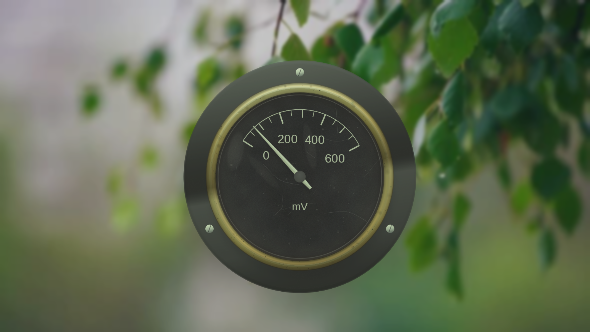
75mV
